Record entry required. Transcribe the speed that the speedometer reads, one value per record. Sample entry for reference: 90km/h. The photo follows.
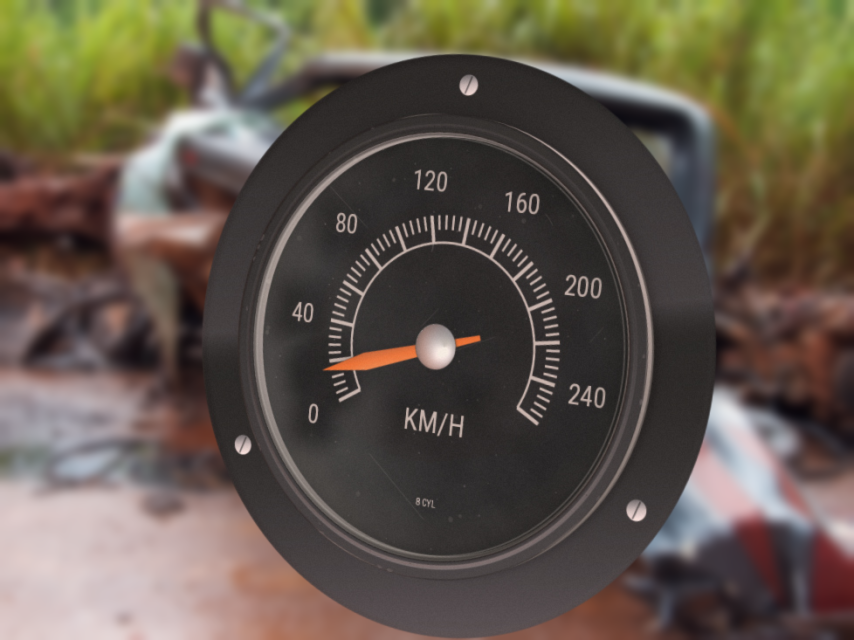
16km/h
